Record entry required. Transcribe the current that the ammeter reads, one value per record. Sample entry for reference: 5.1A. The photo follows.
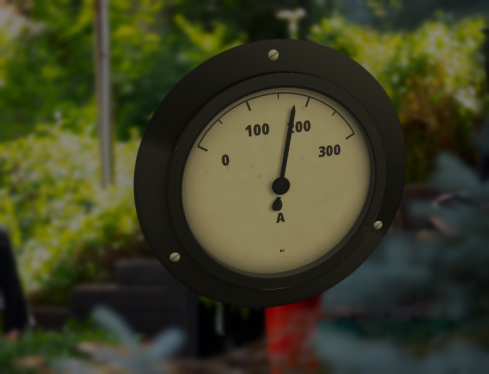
175A
